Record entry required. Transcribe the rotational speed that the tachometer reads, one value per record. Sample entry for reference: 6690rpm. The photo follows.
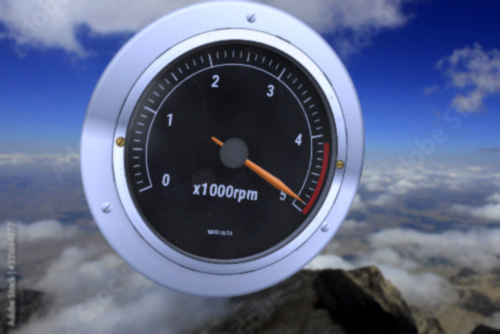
4900rpm
